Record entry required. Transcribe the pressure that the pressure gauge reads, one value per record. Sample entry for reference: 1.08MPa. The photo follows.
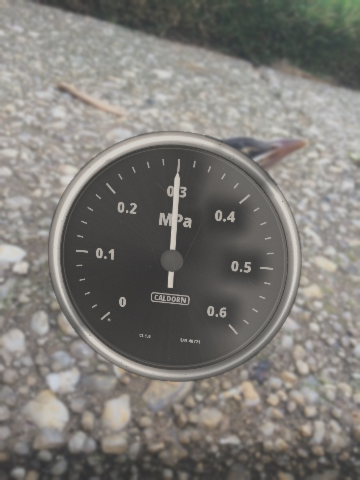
0.3MPa
